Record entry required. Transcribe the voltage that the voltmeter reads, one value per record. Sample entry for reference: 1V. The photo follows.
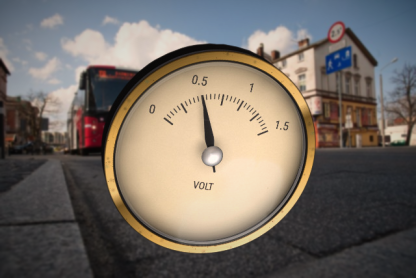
0.5V
